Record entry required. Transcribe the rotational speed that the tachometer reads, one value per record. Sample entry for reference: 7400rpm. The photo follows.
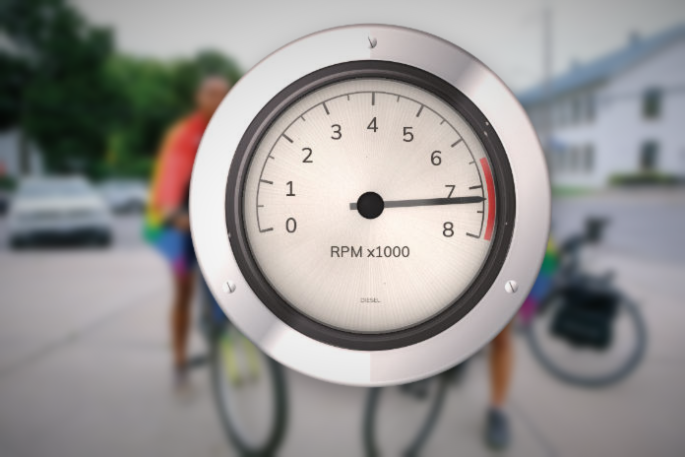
7250rpm
